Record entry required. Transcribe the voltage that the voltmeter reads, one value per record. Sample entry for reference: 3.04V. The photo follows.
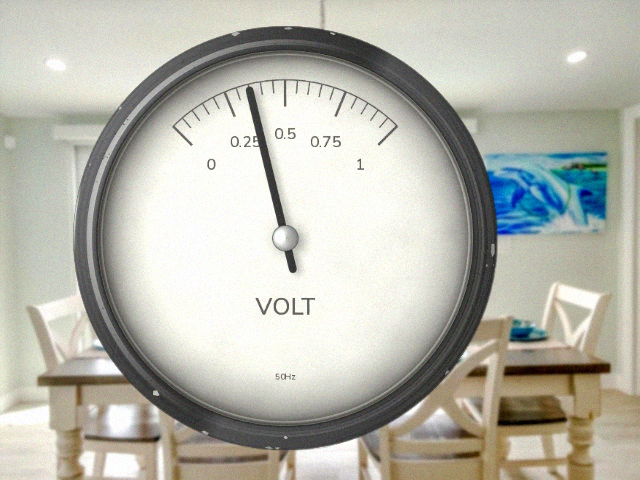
0.35V
